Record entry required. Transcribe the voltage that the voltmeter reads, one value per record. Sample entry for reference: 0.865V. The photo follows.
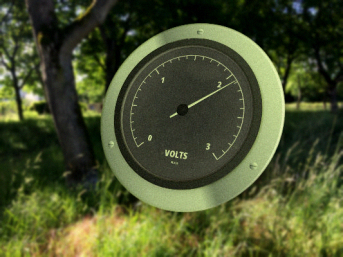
2.1V
